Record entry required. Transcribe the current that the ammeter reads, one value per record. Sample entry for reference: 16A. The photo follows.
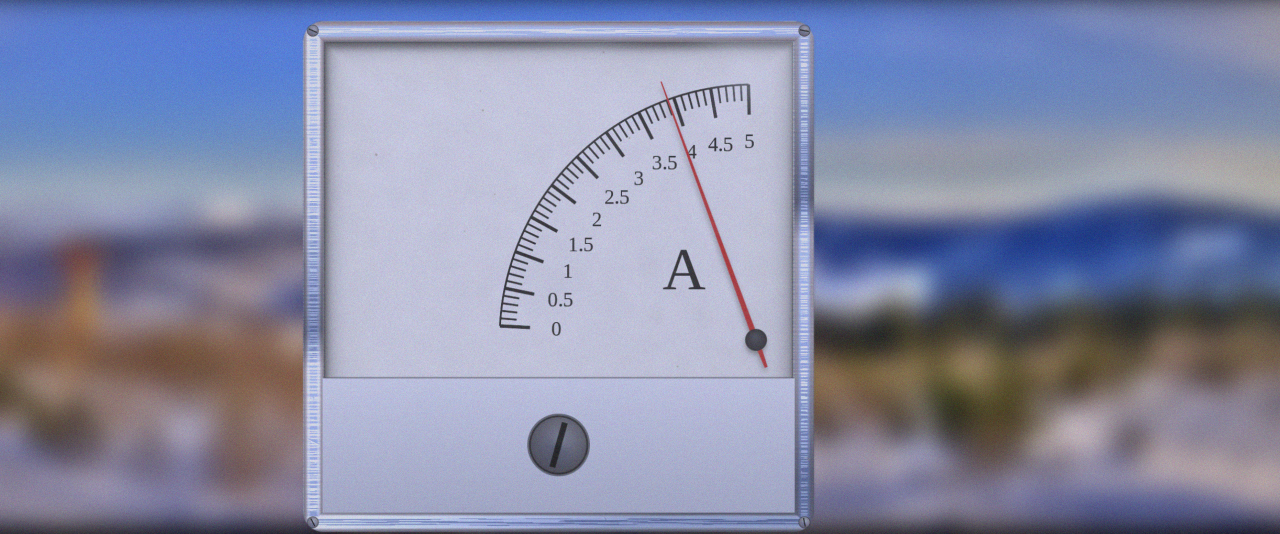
3.9A
